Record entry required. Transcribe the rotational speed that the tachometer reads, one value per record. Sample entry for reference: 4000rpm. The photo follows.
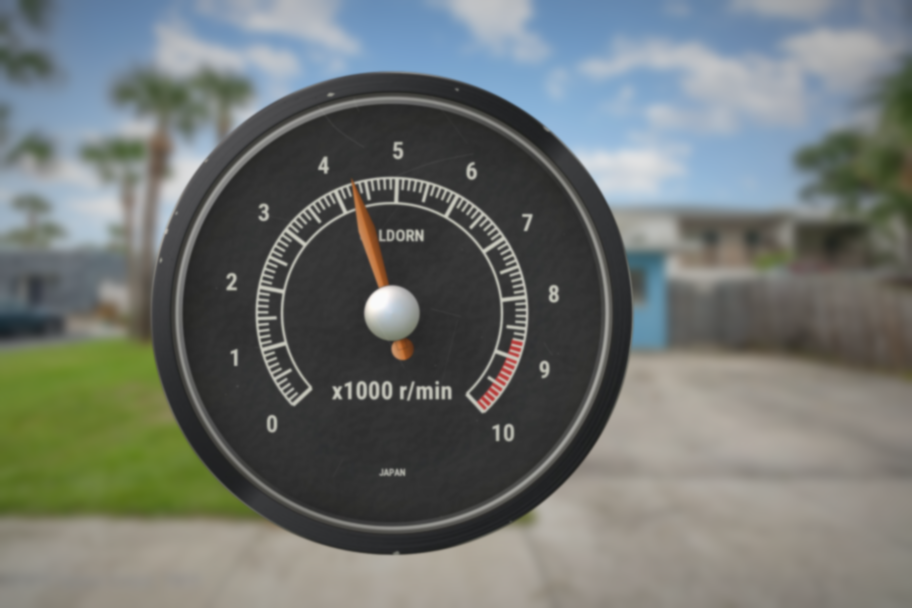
4300rpm
